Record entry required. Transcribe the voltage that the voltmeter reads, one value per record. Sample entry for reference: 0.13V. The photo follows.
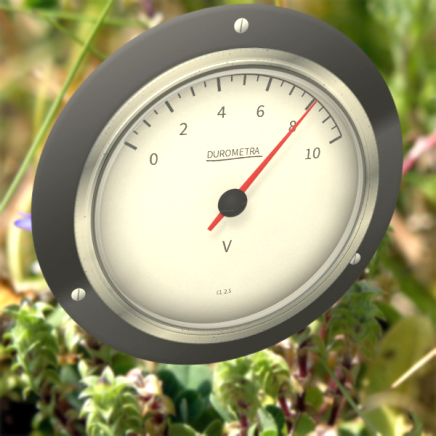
8V
